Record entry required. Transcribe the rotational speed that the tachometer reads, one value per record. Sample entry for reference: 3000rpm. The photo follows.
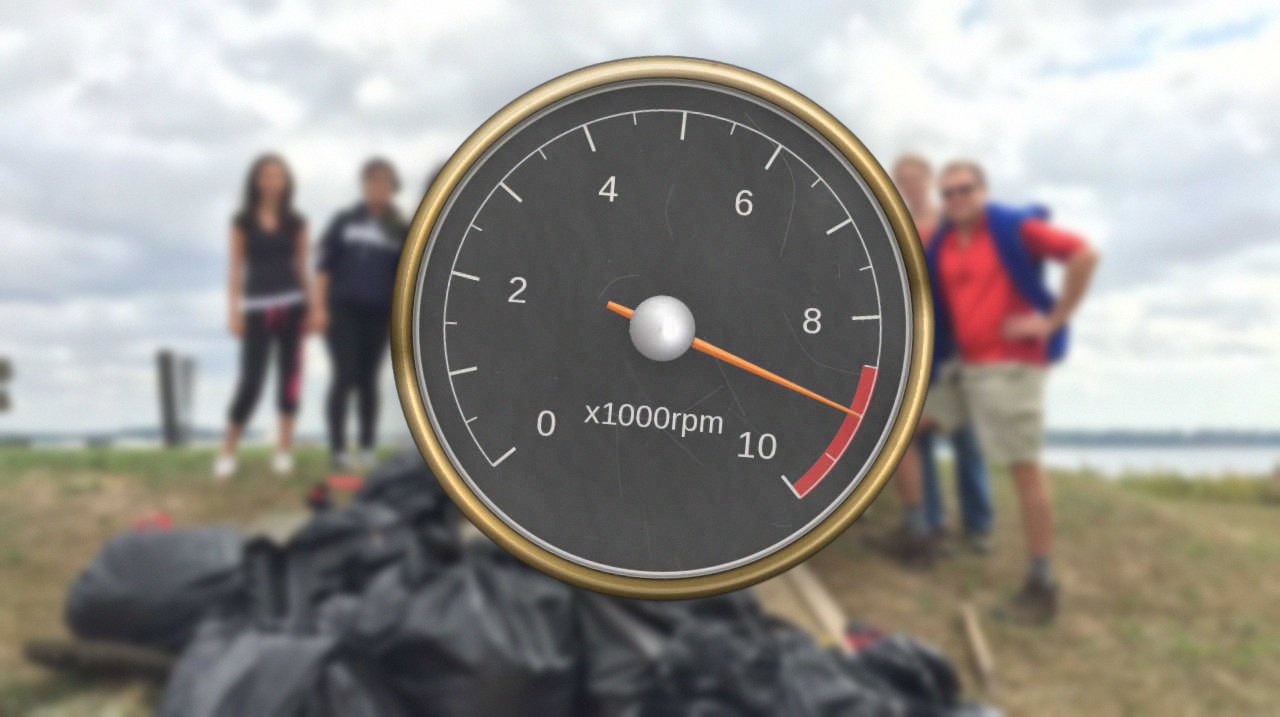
9000rpm
